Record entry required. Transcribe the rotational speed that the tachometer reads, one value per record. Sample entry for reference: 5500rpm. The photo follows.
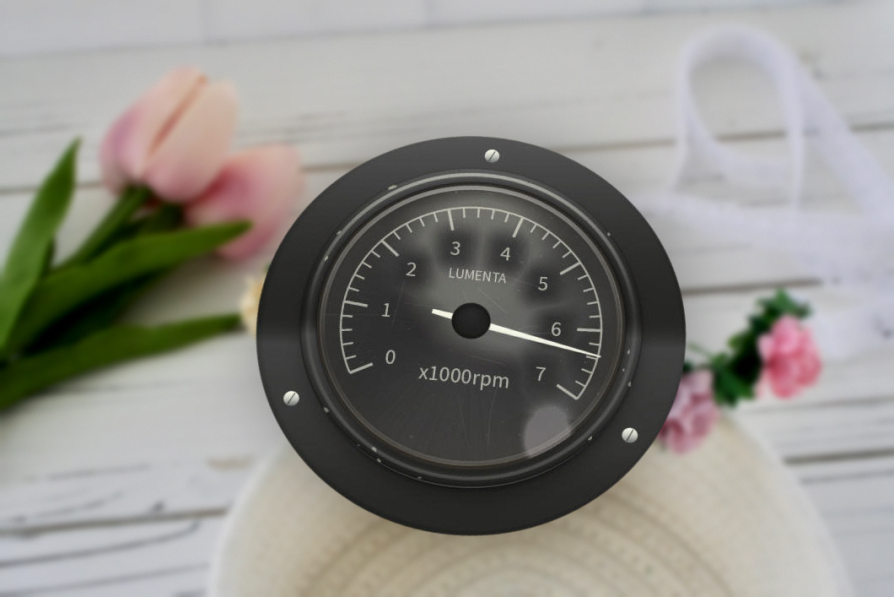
6400rpm
